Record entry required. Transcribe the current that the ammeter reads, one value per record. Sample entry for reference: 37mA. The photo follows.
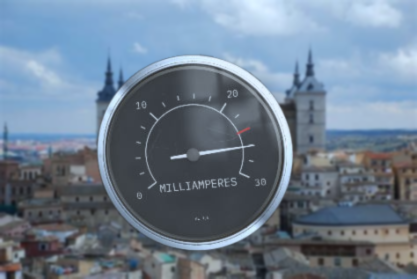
26mA
